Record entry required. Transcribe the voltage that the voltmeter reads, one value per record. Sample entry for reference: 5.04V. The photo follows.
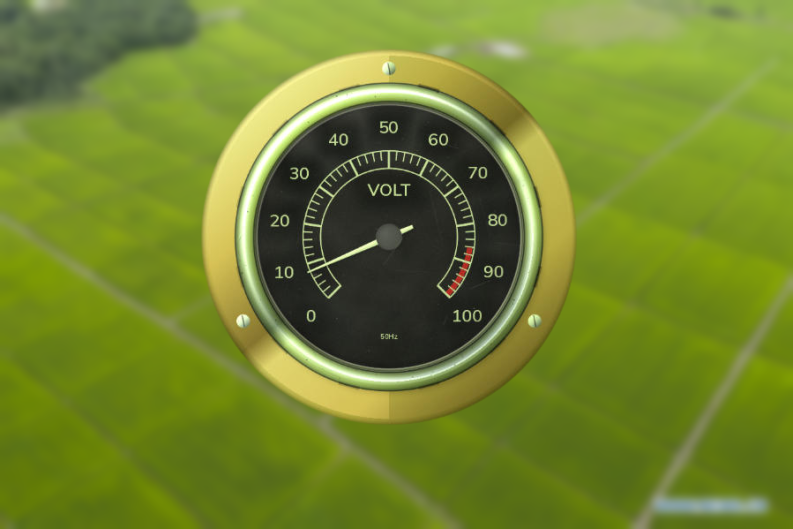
8V
